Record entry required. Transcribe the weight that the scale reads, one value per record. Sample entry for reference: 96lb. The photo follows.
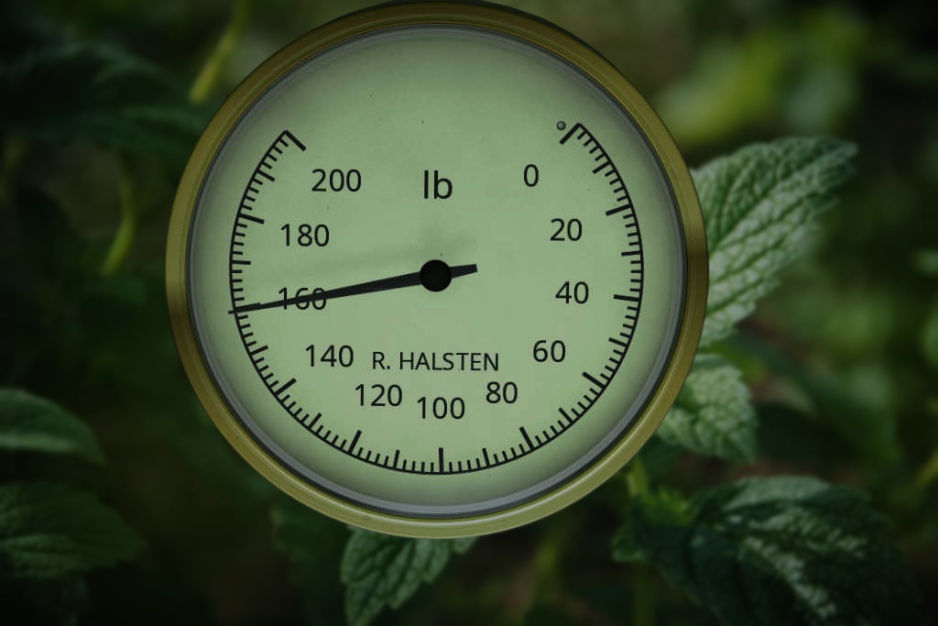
160lb
